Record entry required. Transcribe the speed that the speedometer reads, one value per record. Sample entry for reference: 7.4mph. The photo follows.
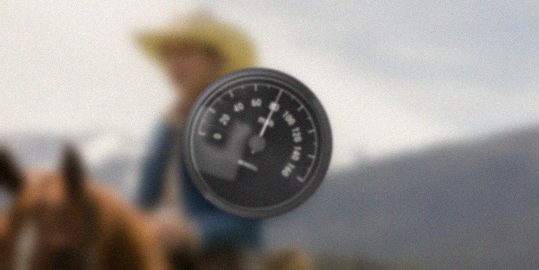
80mph
